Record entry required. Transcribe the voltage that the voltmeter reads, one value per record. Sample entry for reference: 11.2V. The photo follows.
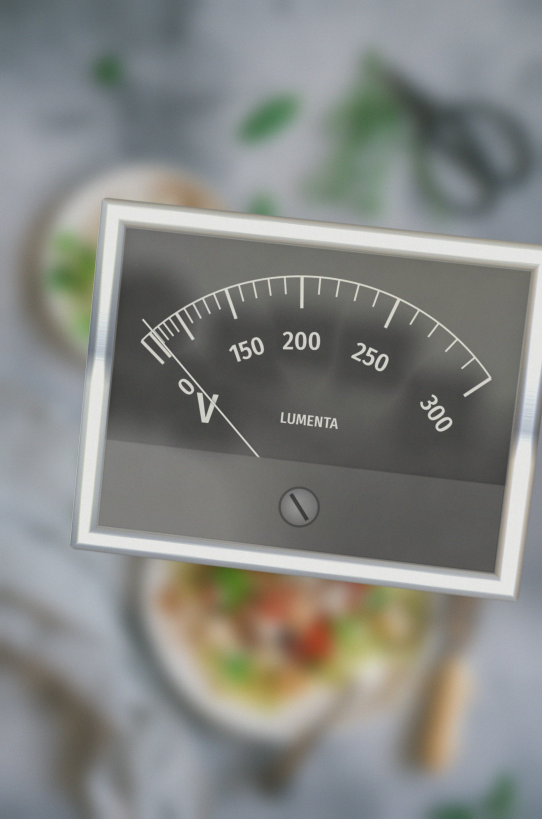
60V
